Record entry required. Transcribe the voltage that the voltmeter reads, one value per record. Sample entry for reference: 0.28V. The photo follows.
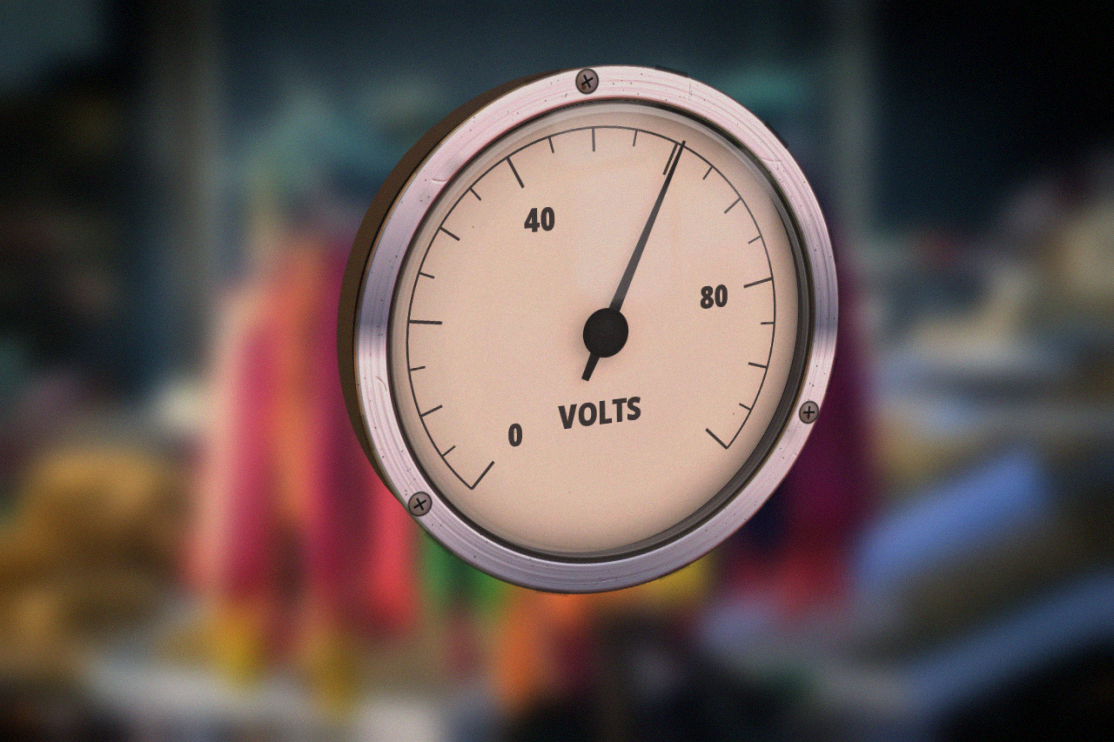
60V
